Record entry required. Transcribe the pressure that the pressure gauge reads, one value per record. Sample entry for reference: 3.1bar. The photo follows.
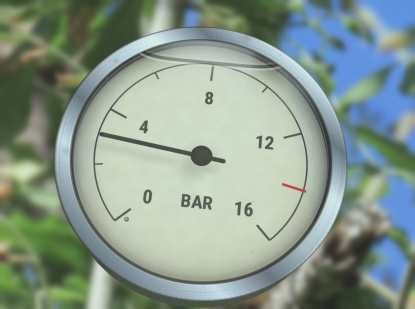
3bar
